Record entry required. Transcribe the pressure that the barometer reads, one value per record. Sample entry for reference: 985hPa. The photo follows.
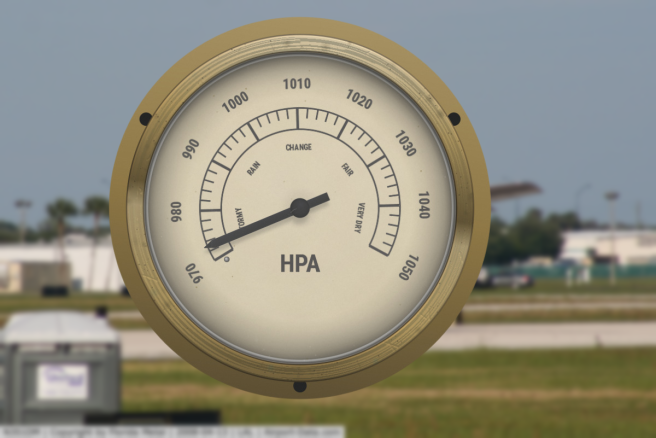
973hPa
